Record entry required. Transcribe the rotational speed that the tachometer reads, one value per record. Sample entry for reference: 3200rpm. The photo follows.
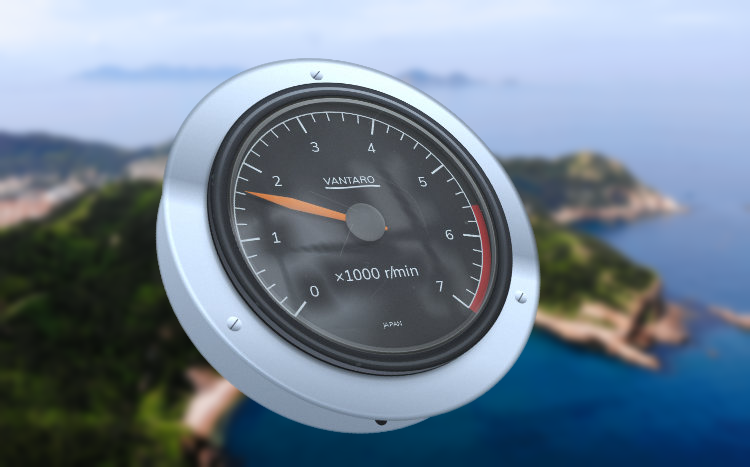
1600rpm
